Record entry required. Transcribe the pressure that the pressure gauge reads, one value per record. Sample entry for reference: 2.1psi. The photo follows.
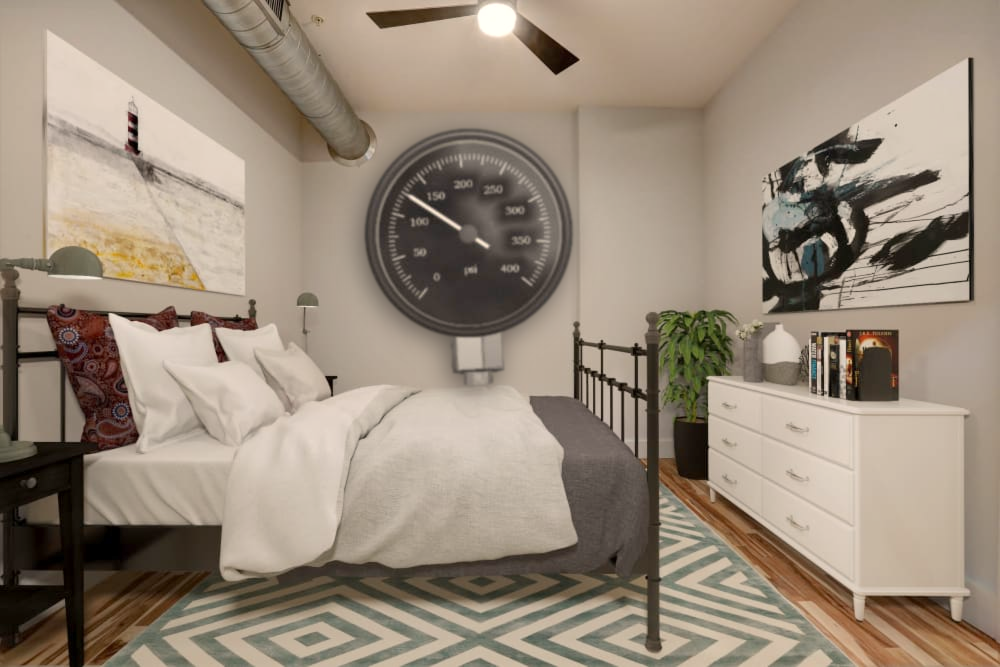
125psi
